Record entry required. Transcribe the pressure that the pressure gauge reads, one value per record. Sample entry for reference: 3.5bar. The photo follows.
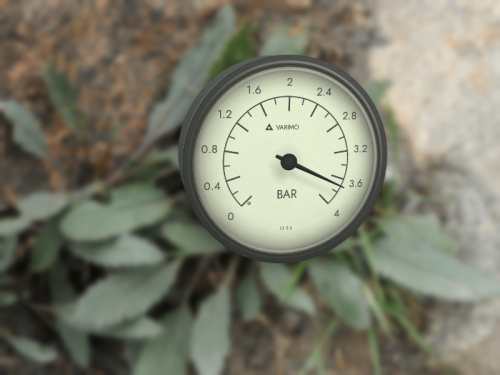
3.7bar
